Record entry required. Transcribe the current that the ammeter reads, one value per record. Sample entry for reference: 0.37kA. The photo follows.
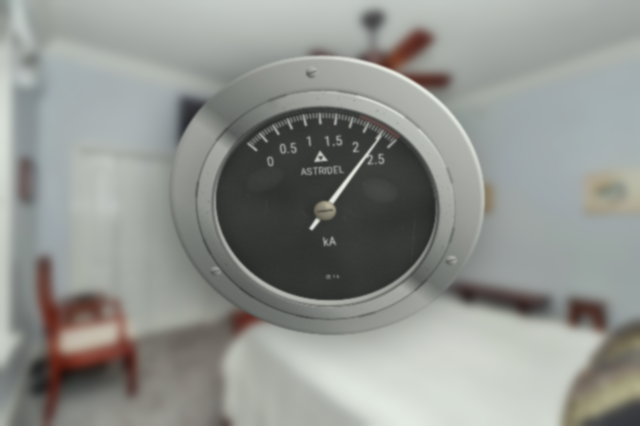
2.25kA
